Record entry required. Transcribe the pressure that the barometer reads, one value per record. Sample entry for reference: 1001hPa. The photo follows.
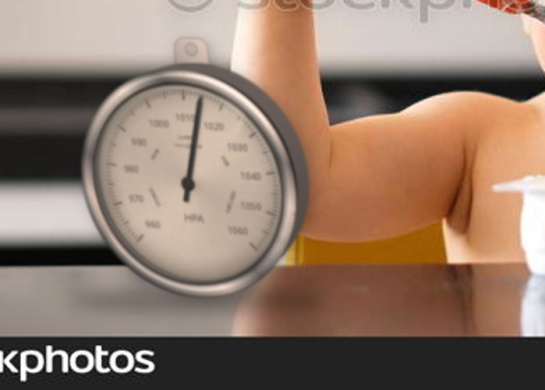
1015hPa
